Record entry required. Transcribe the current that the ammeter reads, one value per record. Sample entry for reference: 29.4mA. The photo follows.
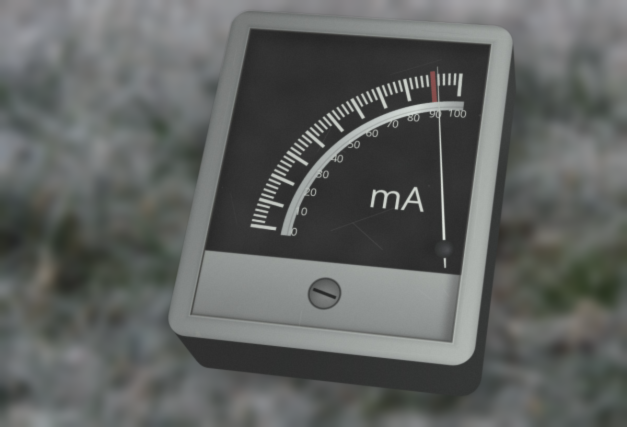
92mA
